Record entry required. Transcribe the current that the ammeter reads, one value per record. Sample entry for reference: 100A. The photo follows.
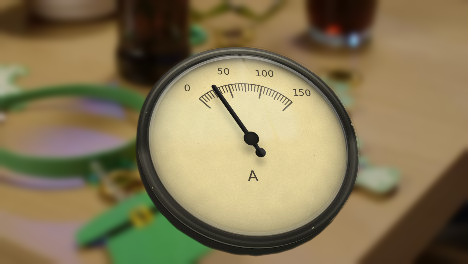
25A
